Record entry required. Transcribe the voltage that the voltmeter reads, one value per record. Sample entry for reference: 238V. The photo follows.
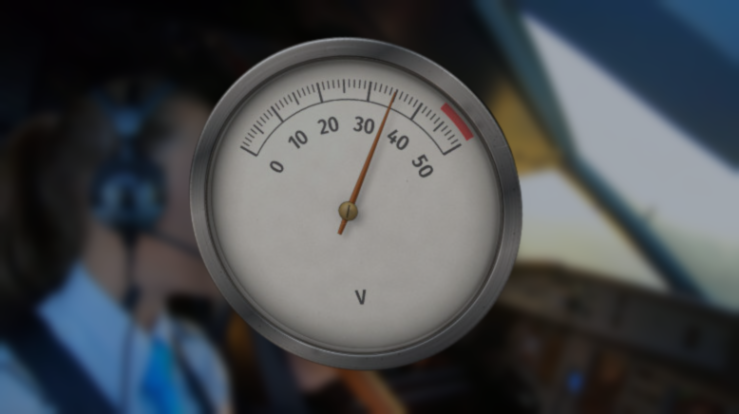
35V
